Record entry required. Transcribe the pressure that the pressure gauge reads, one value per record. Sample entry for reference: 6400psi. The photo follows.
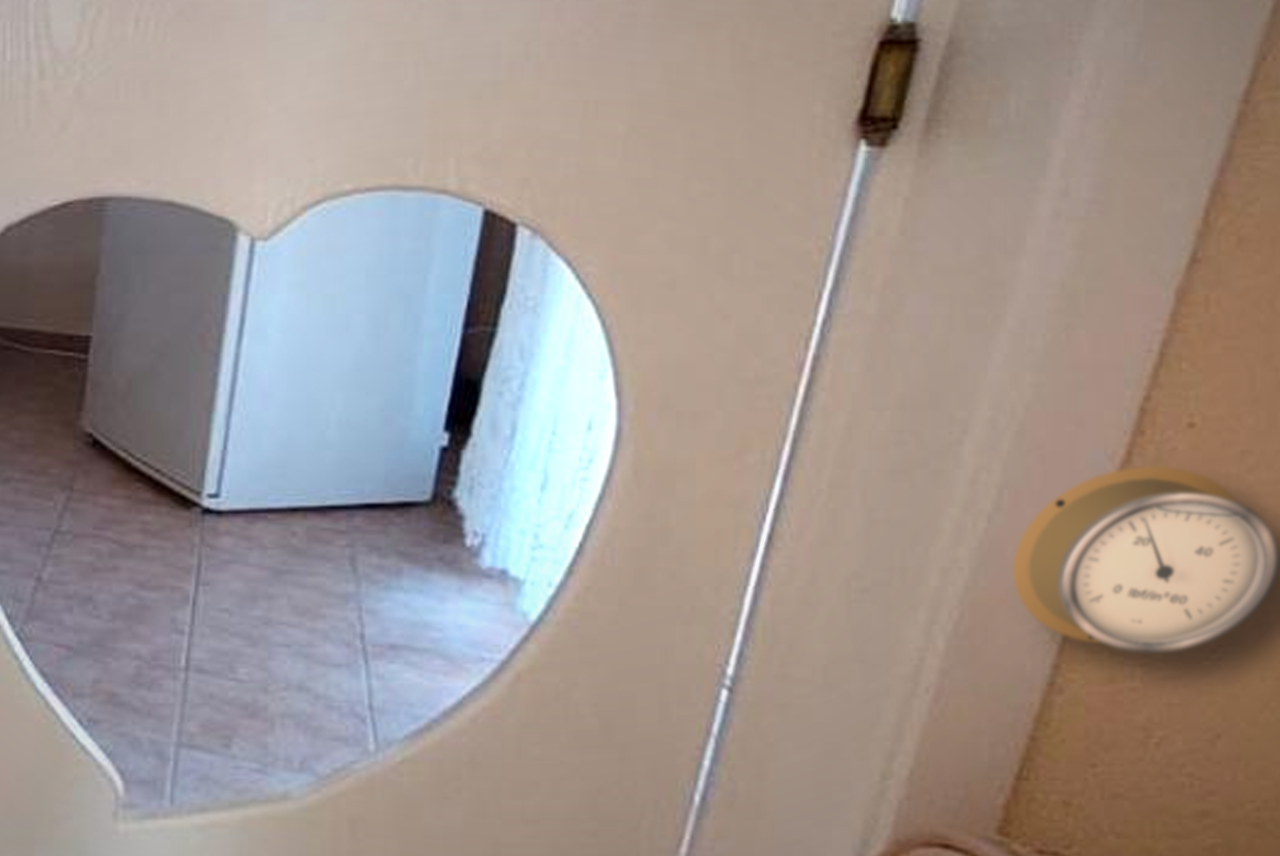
22psi
